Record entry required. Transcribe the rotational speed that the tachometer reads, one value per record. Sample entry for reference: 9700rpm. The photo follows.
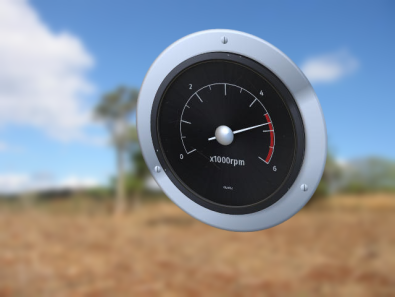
4750rpm
